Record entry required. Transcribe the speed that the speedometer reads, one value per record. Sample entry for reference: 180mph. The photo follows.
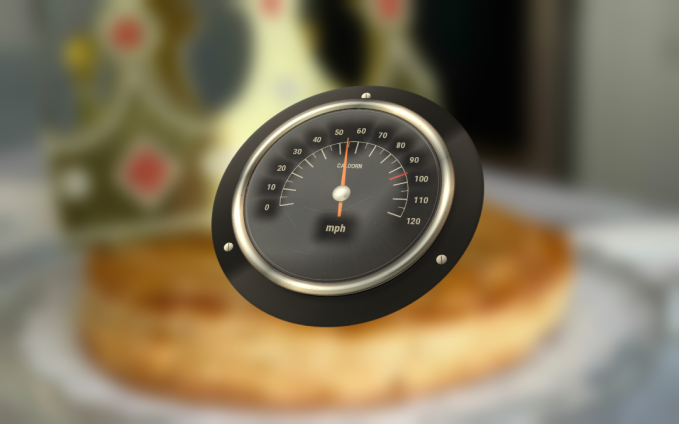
55mph
